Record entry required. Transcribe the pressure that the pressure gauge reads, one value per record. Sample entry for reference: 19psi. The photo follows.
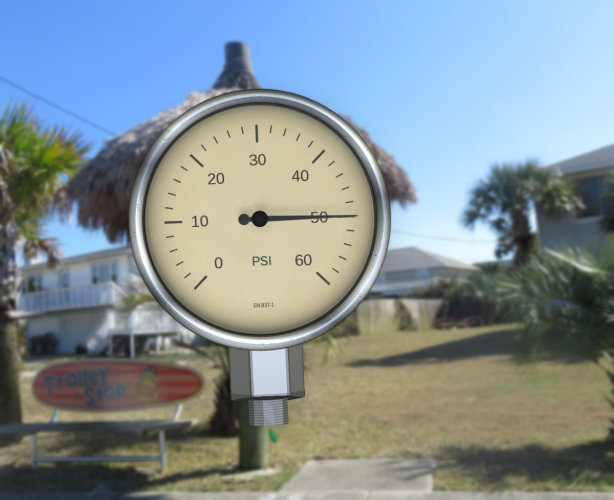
50psi
